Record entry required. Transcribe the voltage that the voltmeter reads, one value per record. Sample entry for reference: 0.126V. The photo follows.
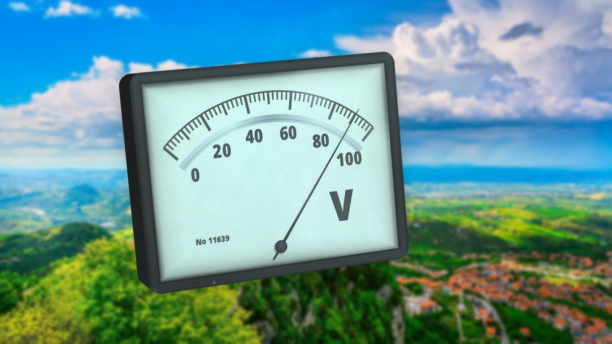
90V
